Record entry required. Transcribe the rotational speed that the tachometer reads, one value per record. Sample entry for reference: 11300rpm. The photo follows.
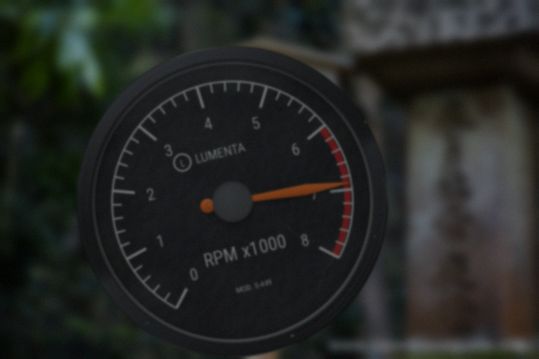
6900rpm
